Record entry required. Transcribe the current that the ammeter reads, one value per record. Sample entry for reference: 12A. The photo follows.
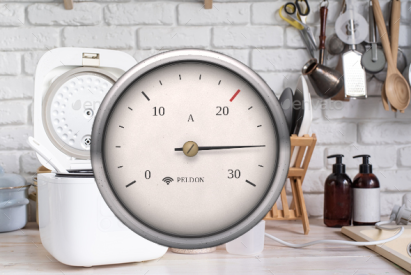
26A
